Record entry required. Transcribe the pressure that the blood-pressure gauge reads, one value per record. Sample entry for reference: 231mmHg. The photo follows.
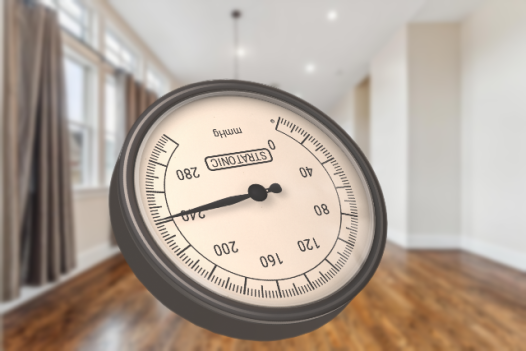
240mmHg
